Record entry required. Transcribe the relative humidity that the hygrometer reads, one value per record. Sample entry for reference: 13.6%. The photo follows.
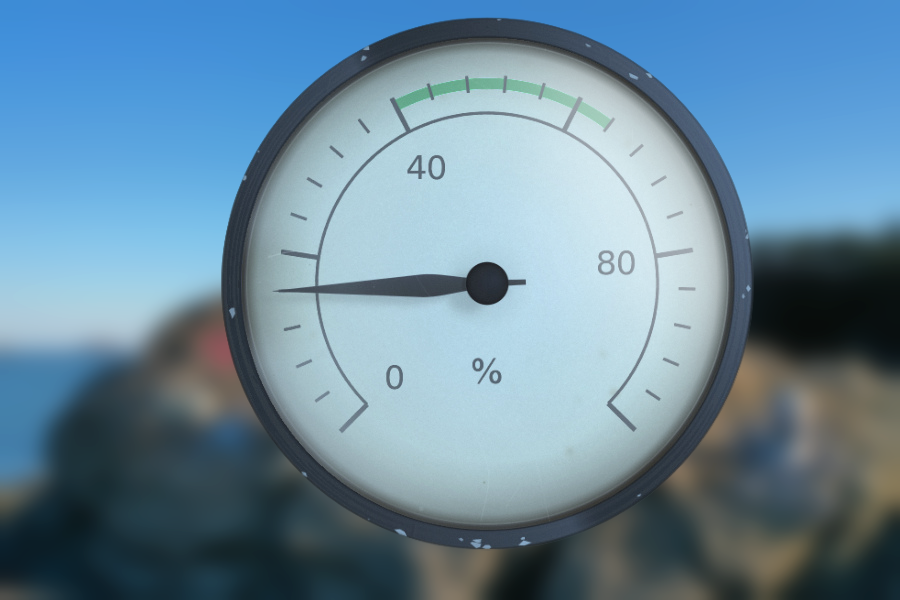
16%
